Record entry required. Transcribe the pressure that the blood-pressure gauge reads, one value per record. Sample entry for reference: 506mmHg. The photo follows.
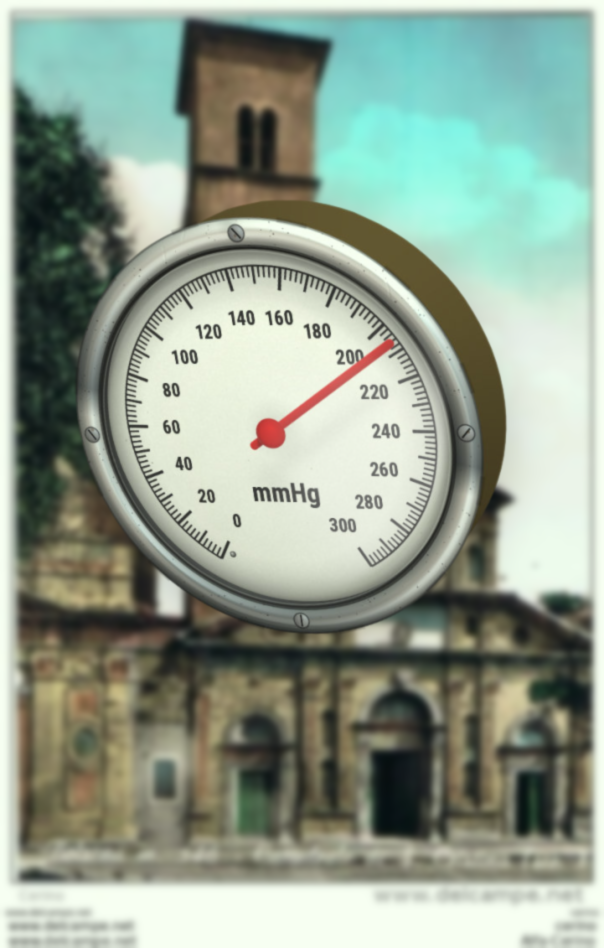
206mmHg
